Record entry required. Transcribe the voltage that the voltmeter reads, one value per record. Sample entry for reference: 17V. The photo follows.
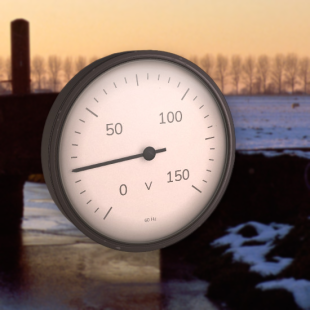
25V
